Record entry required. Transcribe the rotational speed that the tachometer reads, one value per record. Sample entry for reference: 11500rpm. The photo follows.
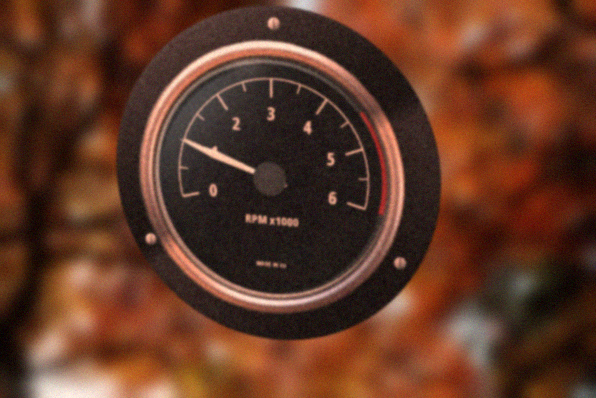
1000rpm
